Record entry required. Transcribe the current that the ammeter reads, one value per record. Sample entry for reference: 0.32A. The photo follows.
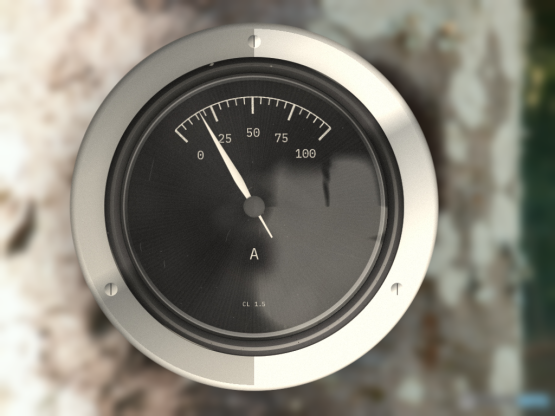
17.5A
